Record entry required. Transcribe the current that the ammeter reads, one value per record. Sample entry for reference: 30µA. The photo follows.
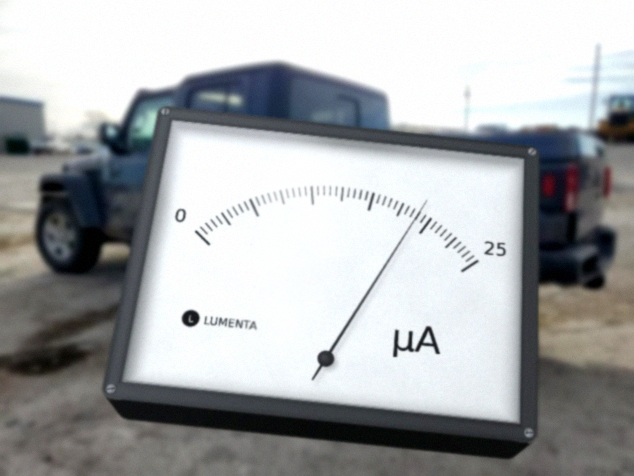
19µA
